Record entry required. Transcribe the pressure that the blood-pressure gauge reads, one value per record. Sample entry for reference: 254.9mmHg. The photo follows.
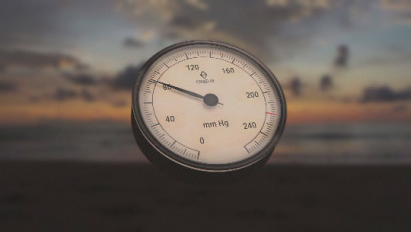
80mmHg
